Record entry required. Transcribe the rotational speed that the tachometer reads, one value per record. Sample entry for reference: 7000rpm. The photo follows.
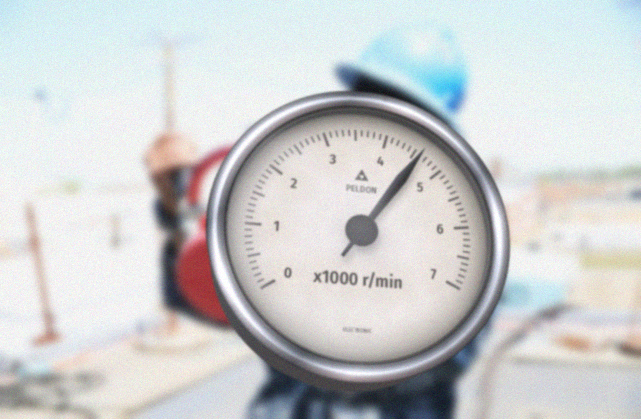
4600rpm
